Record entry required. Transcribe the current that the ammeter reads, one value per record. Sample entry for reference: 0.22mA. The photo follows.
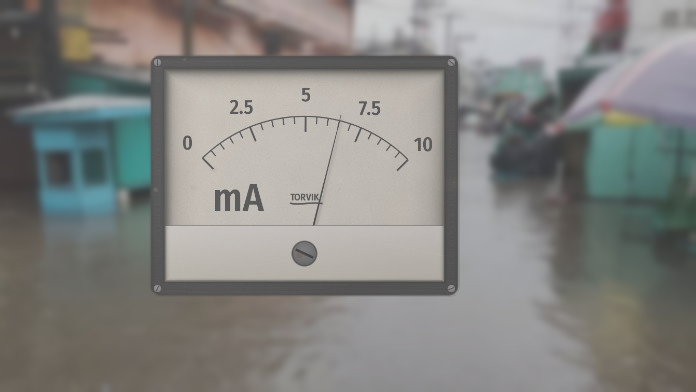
6.5mA
